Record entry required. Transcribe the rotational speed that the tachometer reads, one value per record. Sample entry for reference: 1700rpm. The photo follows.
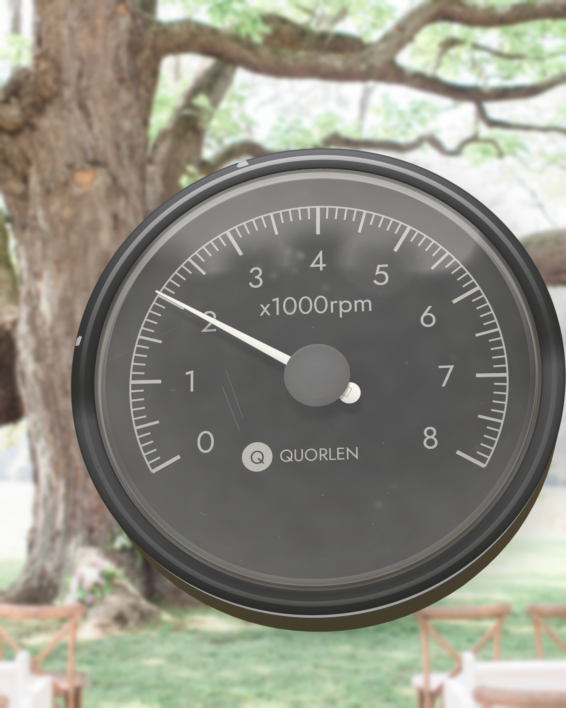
2000rpm
